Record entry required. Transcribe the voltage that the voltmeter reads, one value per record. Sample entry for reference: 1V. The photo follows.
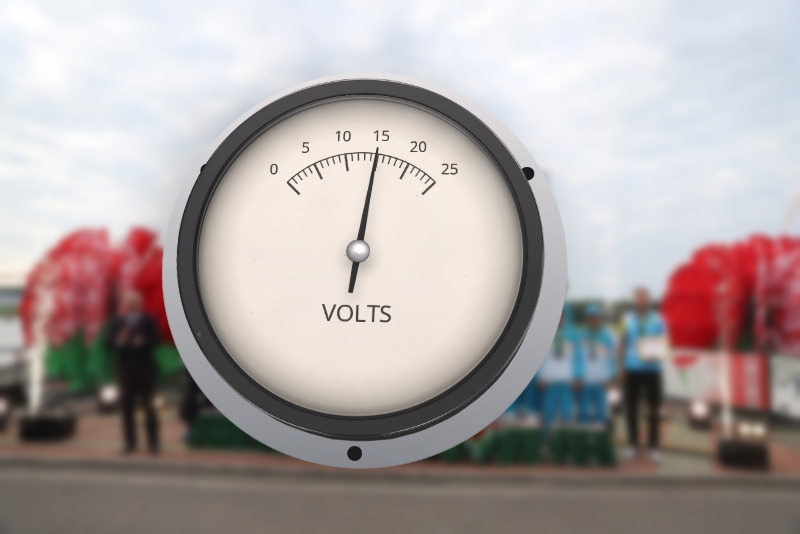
15V
